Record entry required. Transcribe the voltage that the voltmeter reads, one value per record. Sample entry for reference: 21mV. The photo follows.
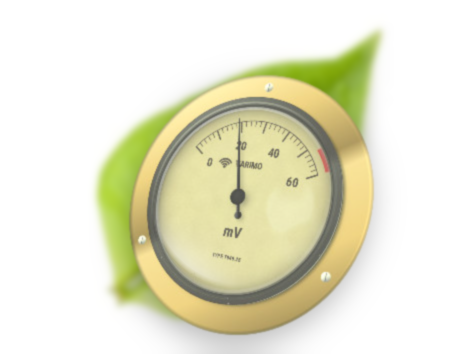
20mV
